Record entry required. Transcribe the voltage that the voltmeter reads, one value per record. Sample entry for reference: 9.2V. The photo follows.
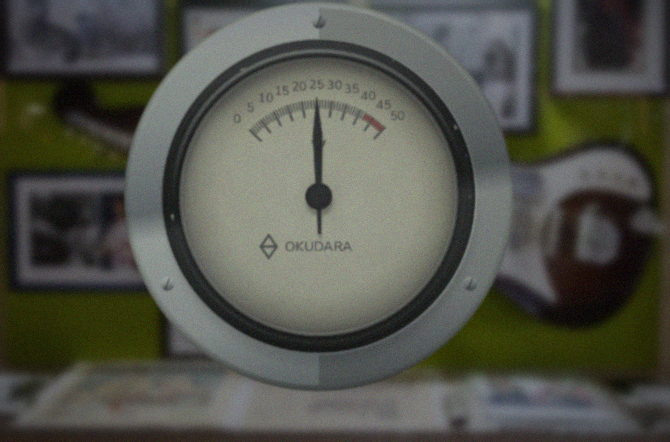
25V
